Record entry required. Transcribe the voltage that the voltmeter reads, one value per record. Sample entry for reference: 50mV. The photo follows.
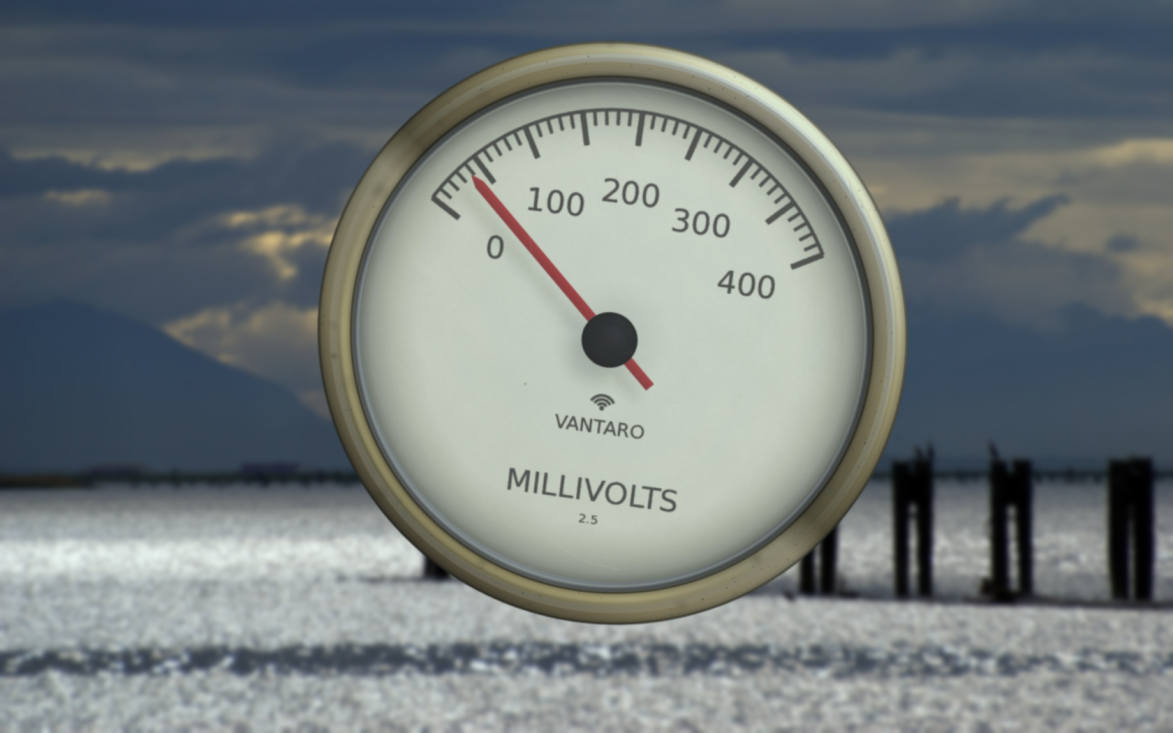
40mV
